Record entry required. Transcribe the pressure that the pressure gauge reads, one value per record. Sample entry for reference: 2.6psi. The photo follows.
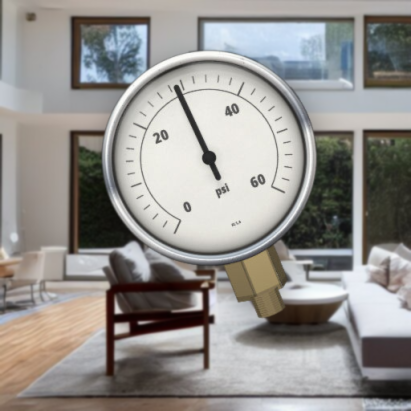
29psi
